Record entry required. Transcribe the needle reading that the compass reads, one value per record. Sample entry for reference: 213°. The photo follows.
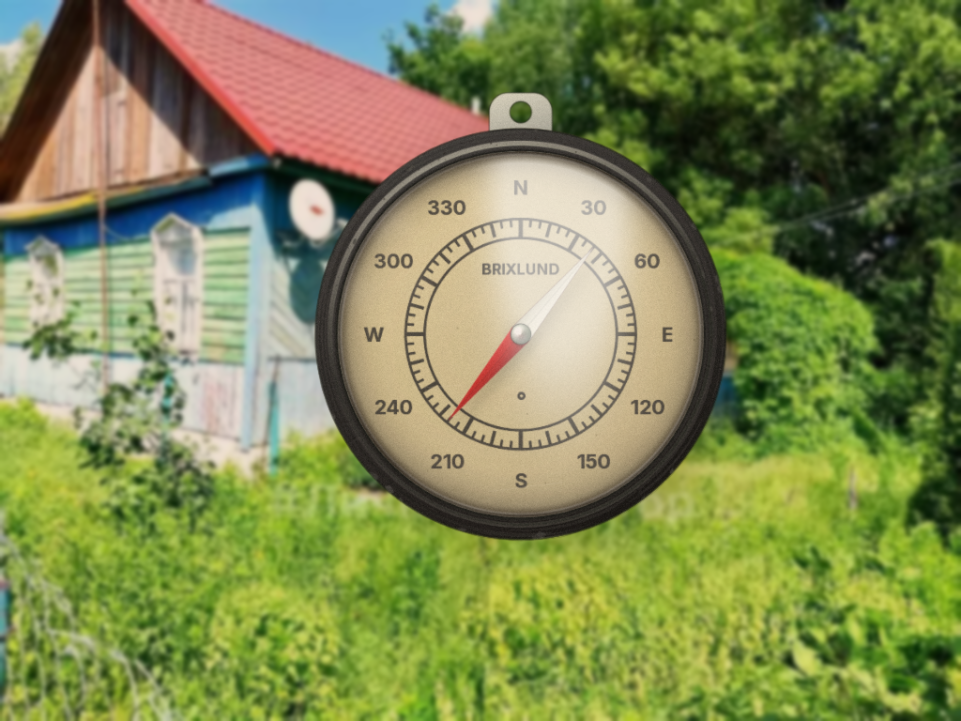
220°
